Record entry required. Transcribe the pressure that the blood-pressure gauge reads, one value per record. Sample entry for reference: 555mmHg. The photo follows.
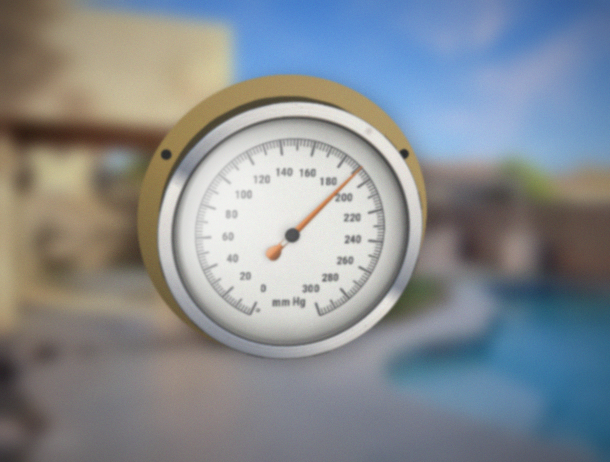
190mmHg
